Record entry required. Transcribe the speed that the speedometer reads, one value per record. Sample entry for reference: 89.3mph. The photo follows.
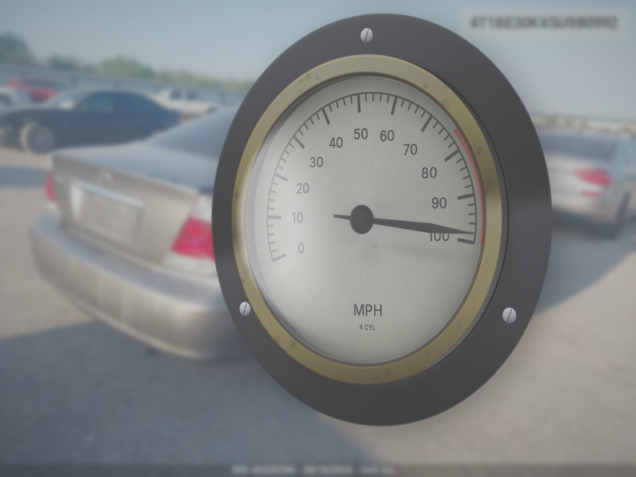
98mph
